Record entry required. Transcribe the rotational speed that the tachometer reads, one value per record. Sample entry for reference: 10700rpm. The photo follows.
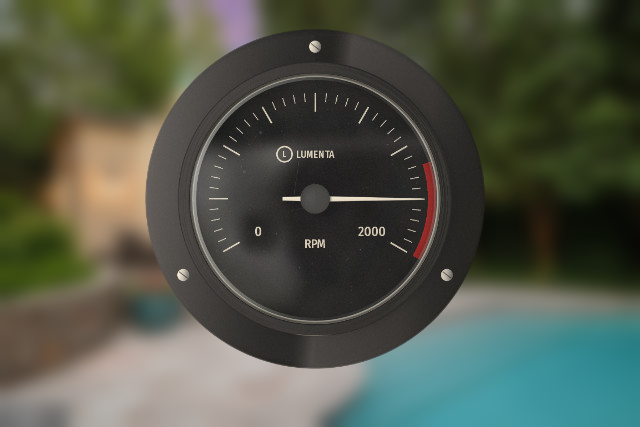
1750rpm
